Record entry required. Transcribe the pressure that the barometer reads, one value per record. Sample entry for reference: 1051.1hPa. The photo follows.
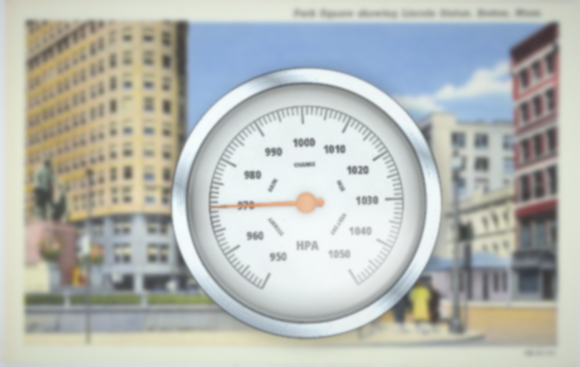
970hPa
